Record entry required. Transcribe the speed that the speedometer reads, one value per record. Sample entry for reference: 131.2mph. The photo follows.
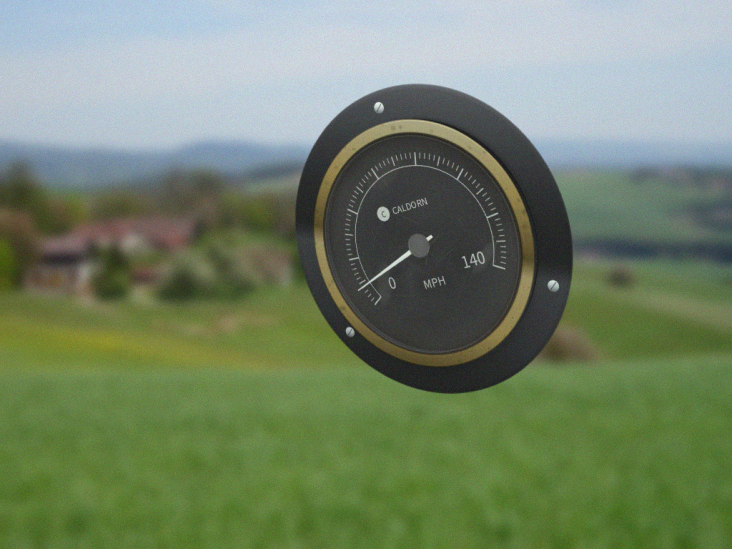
8mph
